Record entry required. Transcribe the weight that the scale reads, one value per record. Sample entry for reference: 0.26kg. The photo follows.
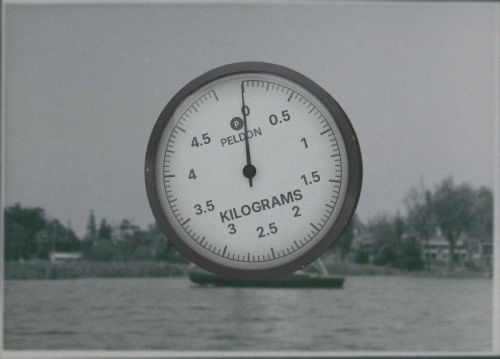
0kg
